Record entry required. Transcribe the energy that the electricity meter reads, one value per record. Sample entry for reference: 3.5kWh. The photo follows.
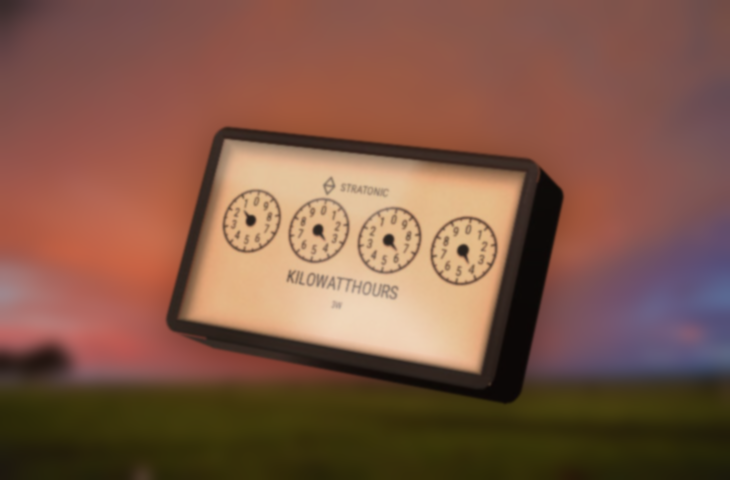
1364kWh
